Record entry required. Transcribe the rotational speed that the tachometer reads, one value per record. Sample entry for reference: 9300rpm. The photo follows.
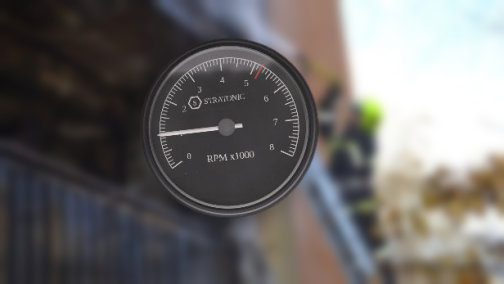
1000rpm
